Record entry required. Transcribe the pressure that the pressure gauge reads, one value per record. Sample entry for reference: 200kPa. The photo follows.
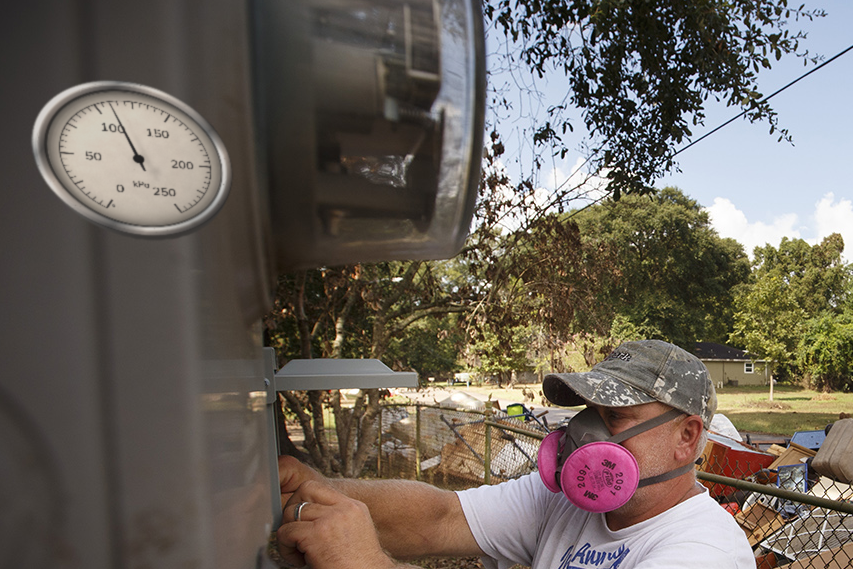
110kPa
